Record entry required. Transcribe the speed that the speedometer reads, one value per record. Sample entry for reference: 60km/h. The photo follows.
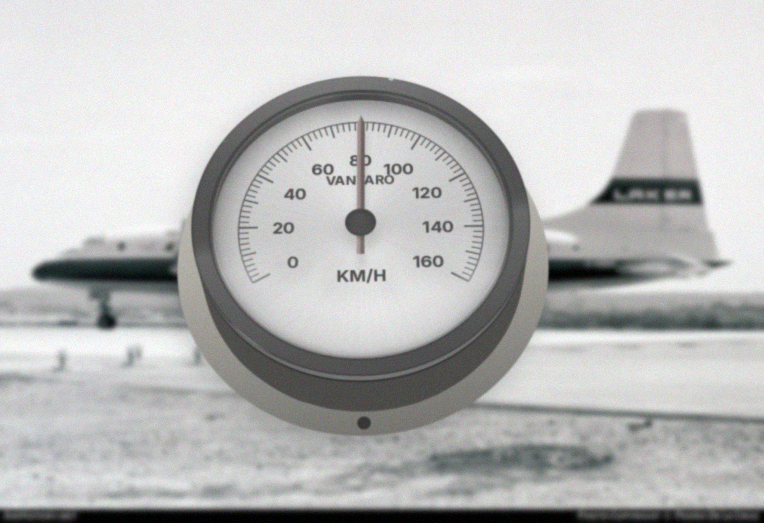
80km/h
